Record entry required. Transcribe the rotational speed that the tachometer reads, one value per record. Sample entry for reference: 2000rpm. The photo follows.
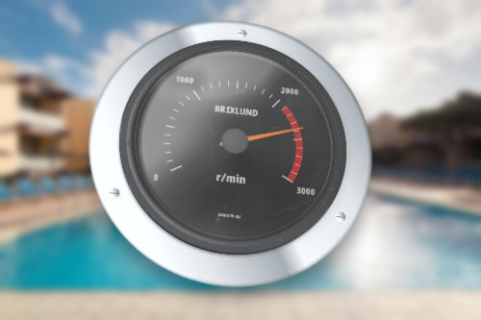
2400rpm
